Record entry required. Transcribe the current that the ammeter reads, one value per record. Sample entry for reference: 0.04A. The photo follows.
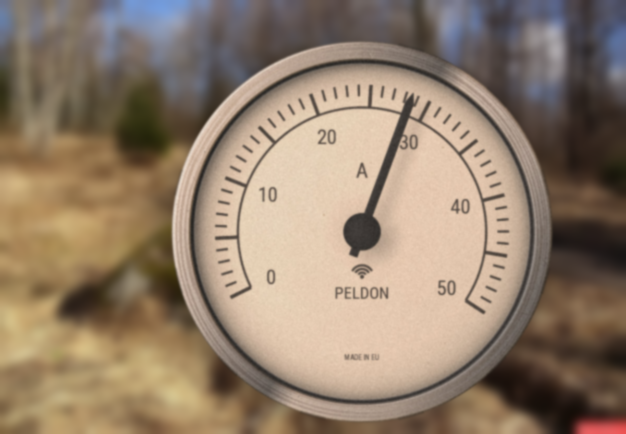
28.5A
